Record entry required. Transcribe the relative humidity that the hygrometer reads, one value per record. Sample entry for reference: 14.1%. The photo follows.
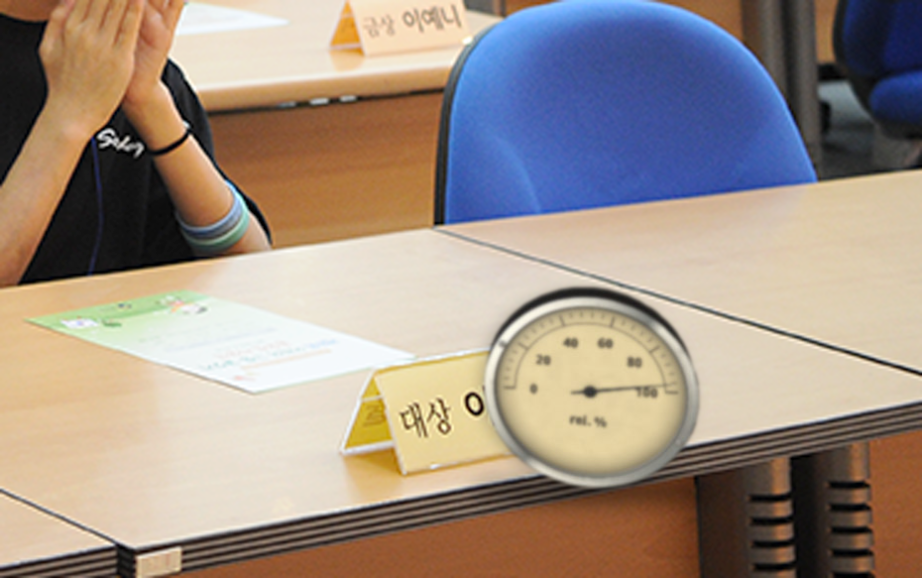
96%
